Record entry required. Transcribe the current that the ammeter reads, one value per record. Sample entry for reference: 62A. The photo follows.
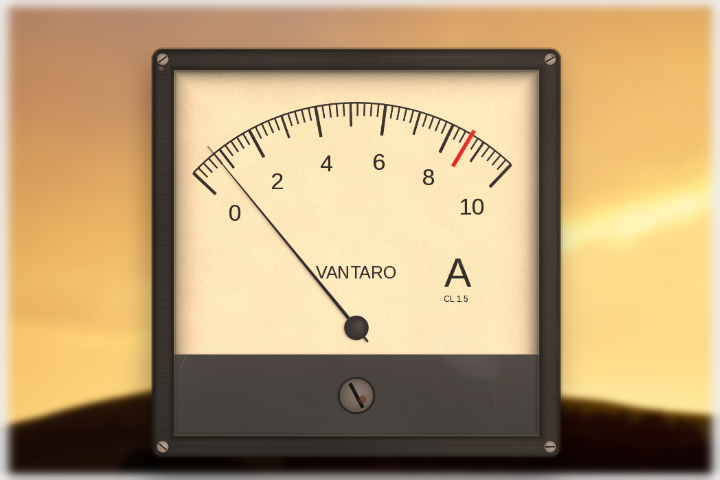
0.8A
